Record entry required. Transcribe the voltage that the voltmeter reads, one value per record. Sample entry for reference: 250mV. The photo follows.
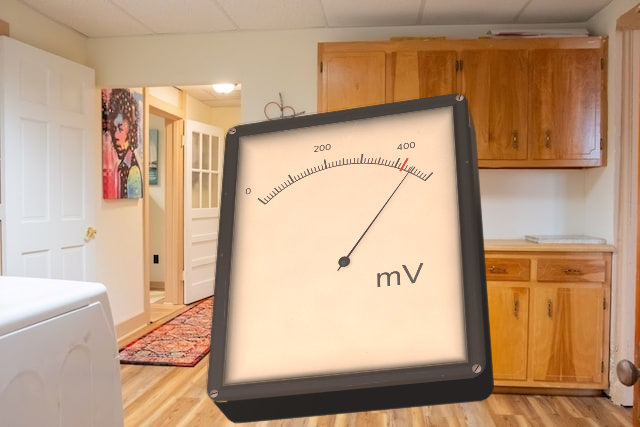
450mV
